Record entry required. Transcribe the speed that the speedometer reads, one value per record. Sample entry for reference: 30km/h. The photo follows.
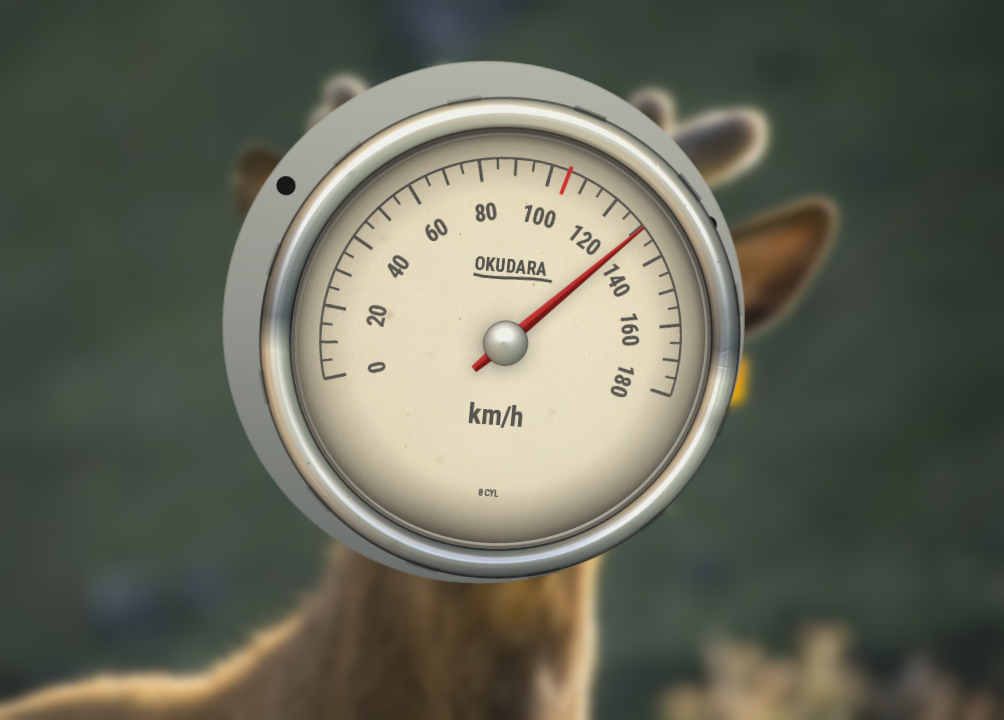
130km/h
